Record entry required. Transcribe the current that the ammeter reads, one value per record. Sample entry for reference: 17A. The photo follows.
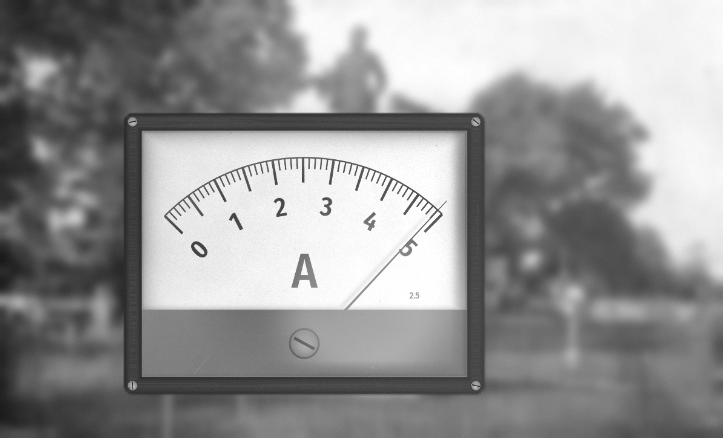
4.9A
